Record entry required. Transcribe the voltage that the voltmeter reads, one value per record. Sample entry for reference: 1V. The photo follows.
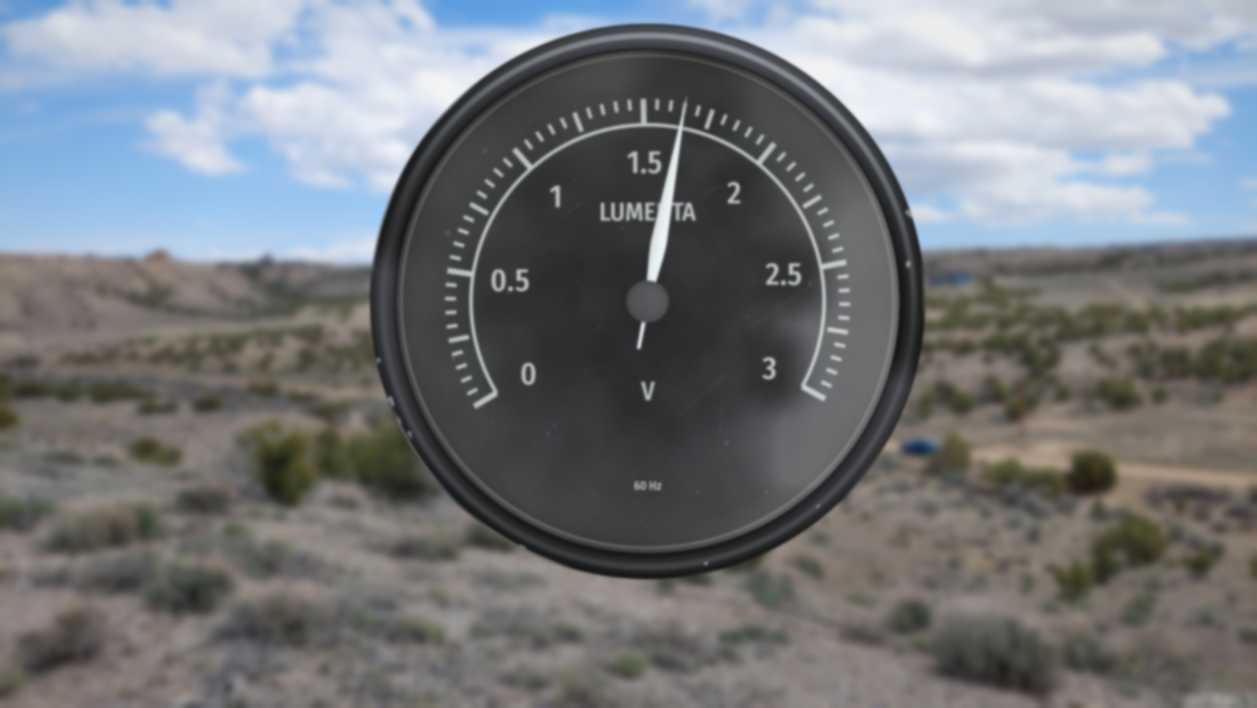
1.65V
